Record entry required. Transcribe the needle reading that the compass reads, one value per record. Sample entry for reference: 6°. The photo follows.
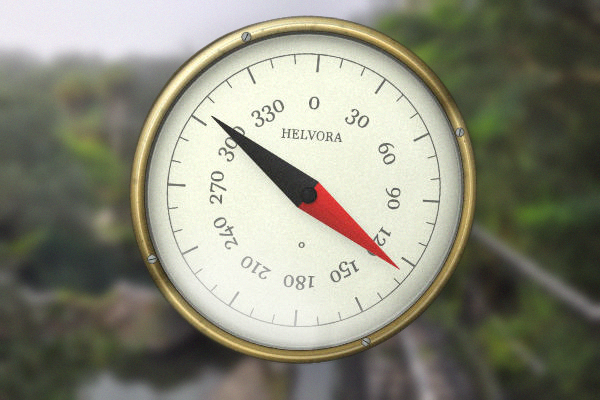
125°
